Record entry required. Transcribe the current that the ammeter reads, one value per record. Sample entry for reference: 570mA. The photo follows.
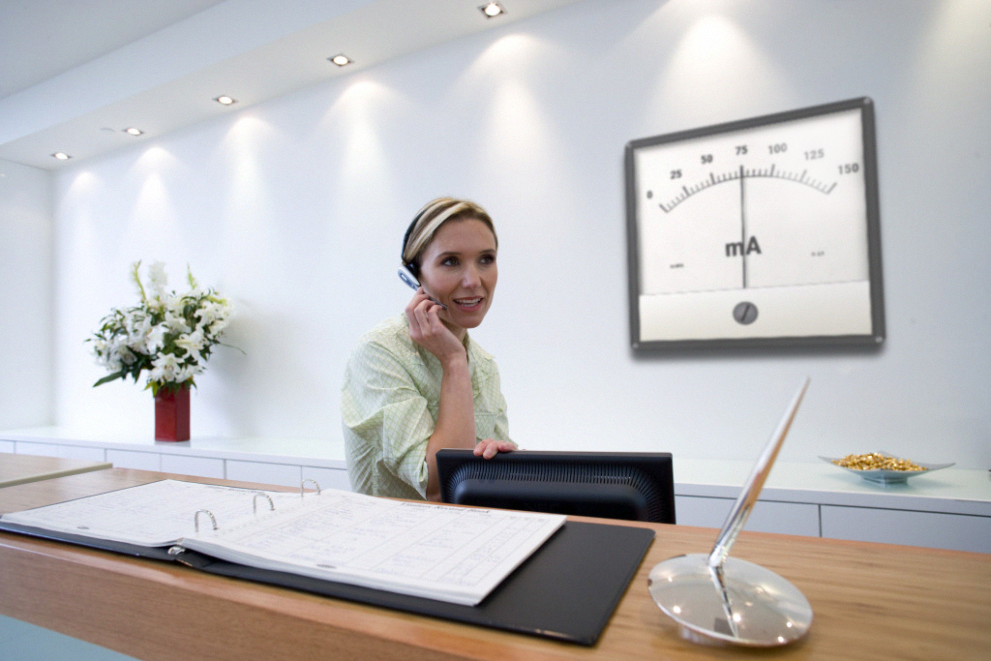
75mA
